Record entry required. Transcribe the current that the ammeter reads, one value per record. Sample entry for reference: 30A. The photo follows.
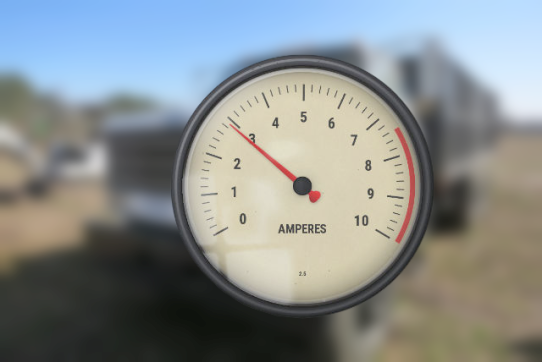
2.9A
